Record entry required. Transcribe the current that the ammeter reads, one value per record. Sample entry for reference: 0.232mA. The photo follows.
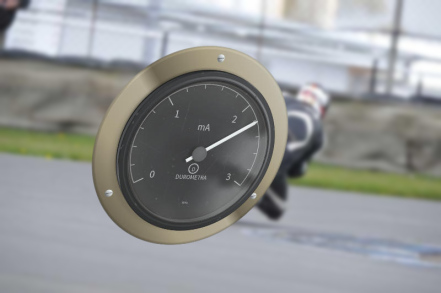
2.2mA
